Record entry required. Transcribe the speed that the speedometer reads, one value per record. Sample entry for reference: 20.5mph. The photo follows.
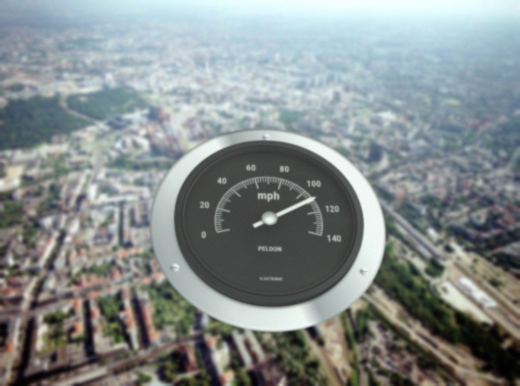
110mph
